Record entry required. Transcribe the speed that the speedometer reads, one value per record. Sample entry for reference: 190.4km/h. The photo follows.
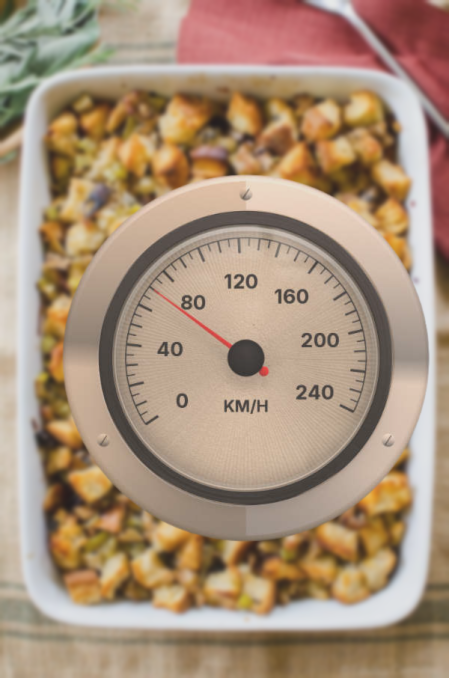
70km/h
